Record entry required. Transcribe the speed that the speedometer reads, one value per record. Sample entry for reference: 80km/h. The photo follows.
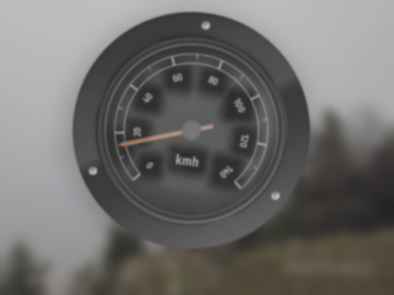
15km/h
